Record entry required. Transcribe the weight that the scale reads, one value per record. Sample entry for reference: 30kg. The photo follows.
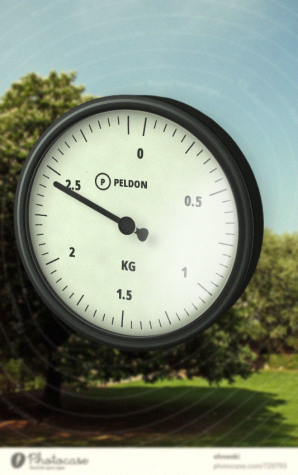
2.45kg
